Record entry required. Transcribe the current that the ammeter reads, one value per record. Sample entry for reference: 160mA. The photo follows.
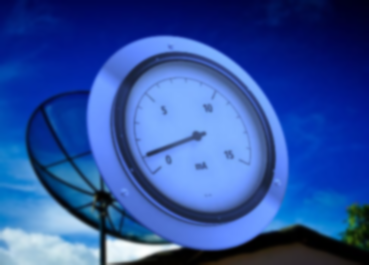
1mA
